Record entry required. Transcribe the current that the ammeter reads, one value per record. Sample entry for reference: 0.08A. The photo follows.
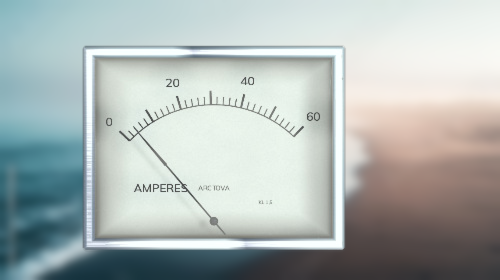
4A
